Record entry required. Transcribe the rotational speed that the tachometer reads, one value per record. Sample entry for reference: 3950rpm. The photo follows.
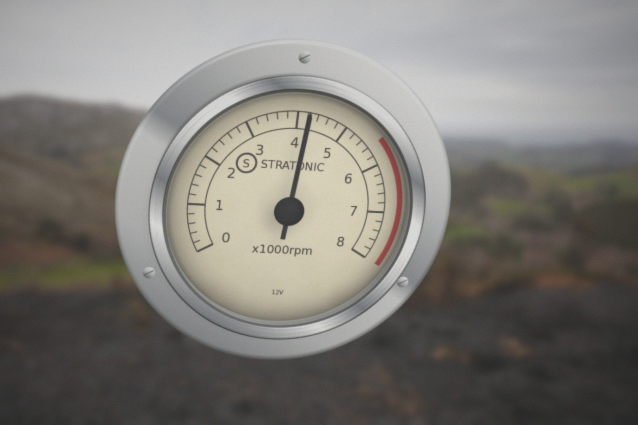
4200rpm
